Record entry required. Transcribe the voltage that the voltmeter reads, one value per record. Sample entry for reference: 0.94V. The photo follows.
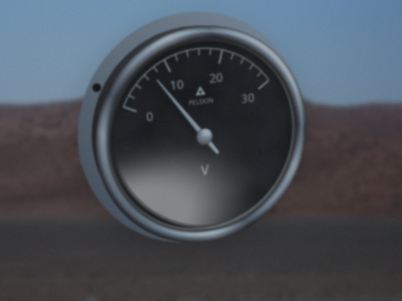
7V
